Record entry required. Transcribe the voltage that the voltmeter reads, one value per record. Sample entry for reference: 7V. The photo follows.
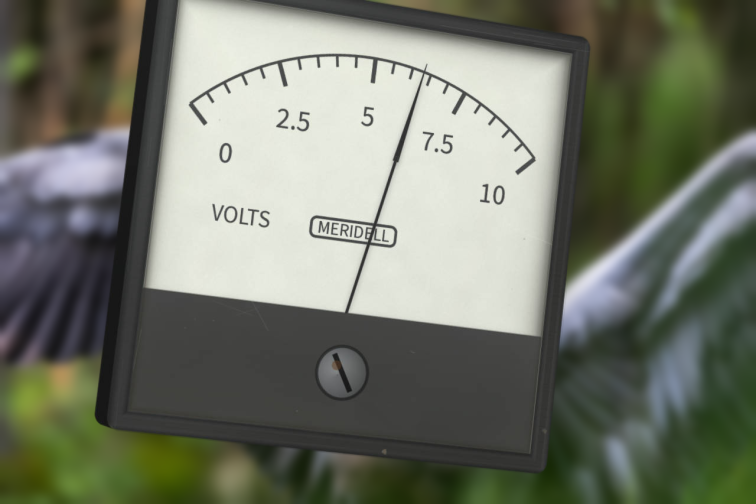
6.25V
